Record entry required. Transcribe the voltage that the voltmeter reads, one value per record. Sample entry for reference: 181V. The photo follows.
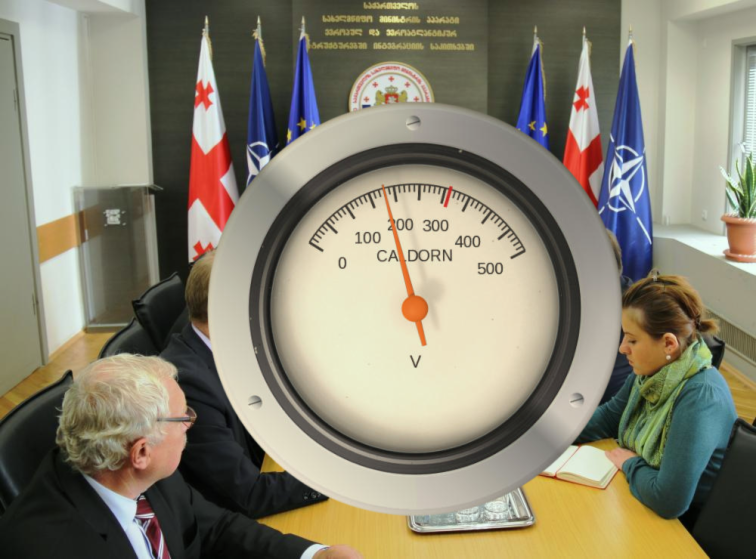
180V
